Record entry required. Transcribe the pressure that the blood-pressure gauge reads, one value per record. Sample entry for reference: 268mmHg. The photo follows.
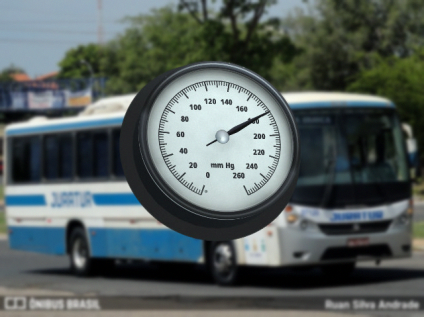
180mmHg
